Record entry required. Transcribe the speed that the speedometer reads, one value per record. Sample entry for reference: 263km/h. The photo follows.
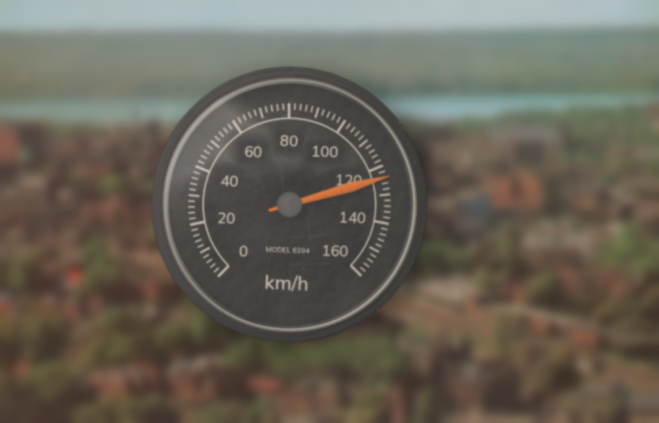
124km/h
